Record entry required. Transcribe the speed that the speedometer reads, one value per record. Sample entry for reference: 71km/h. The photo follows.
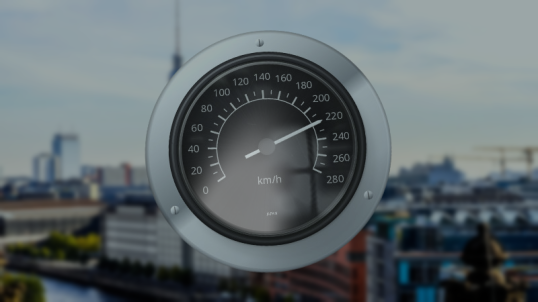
220km/h
